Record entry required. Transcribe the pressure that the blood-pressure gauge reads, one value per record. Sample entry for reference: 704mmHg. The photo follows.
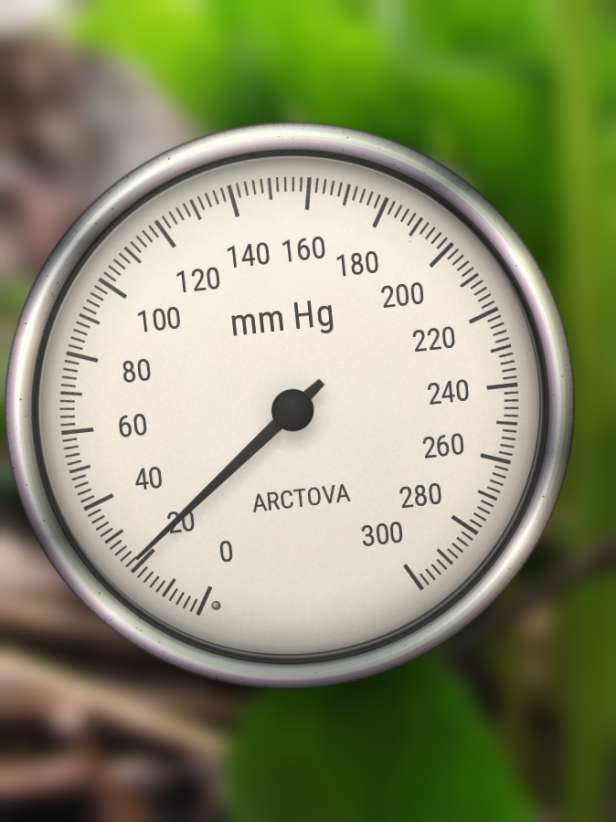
22mmHg
